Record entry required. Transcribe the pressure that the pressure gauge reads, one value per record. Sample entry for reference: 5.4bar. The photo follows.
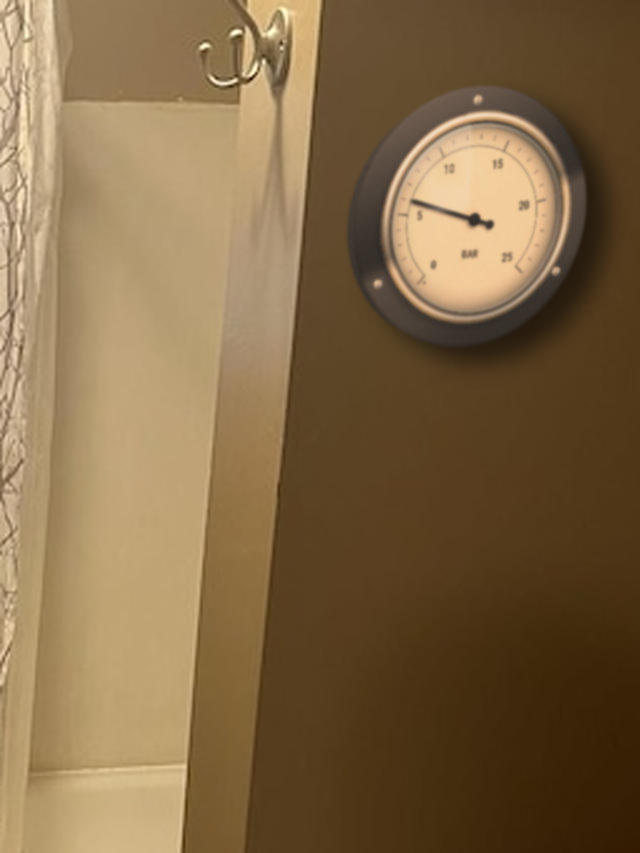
6bar
